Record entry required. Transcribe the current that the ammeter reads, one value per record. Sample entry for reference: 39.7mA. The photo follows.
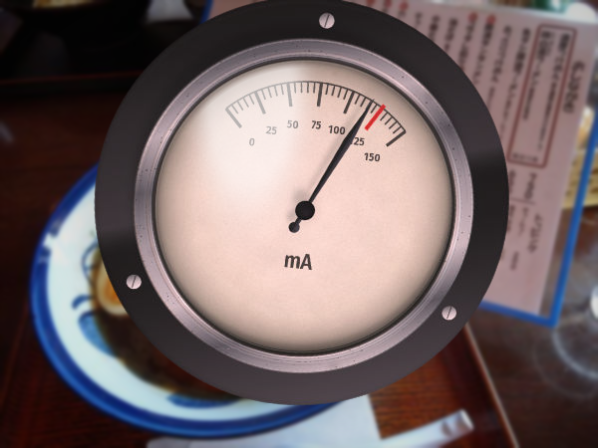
115mA
